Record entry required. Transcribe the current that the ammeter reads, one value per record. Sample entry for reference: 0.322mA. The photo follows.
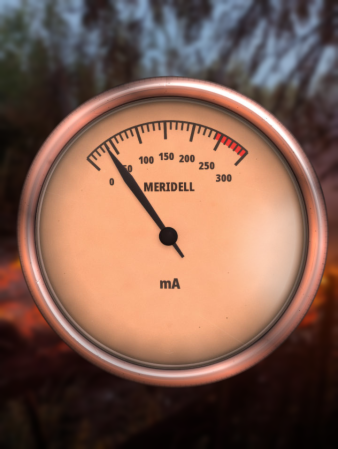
40mA
